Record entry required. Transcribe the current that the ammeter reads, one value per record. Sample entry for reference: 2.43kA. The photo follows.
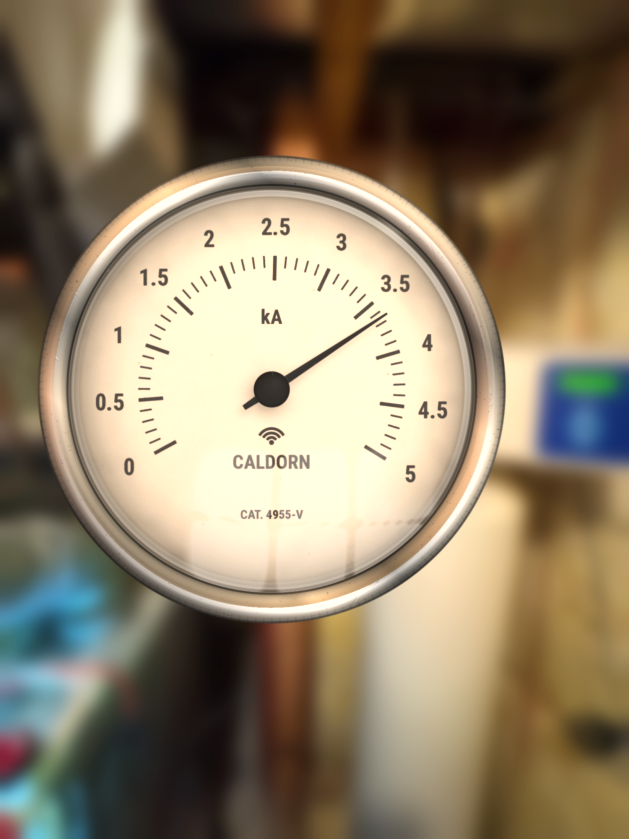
3.65kA
